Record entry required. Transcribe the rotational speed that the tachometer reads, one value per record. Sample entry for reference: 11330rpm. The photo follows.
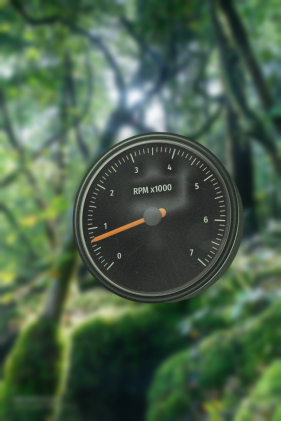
700rpm
